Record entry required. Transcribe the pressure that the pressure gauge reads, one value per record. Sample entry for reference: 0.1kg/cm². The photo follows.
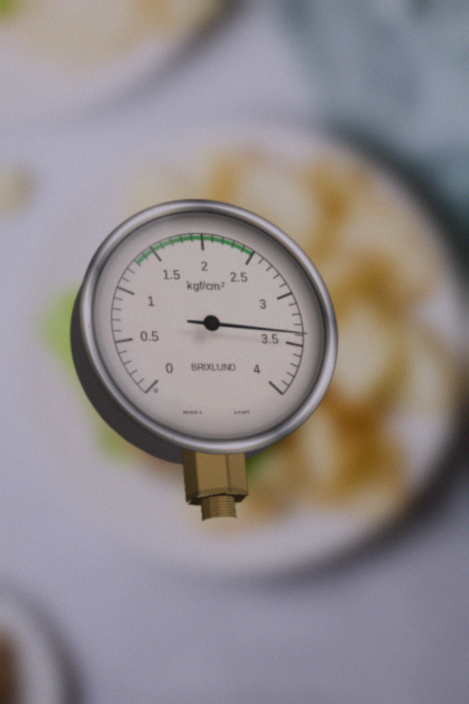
3.4kg/cm²
